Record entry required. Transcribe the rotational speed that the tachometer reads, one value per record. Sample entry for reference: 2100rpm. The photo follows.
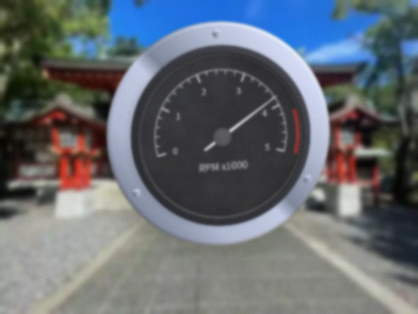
3800rpm
